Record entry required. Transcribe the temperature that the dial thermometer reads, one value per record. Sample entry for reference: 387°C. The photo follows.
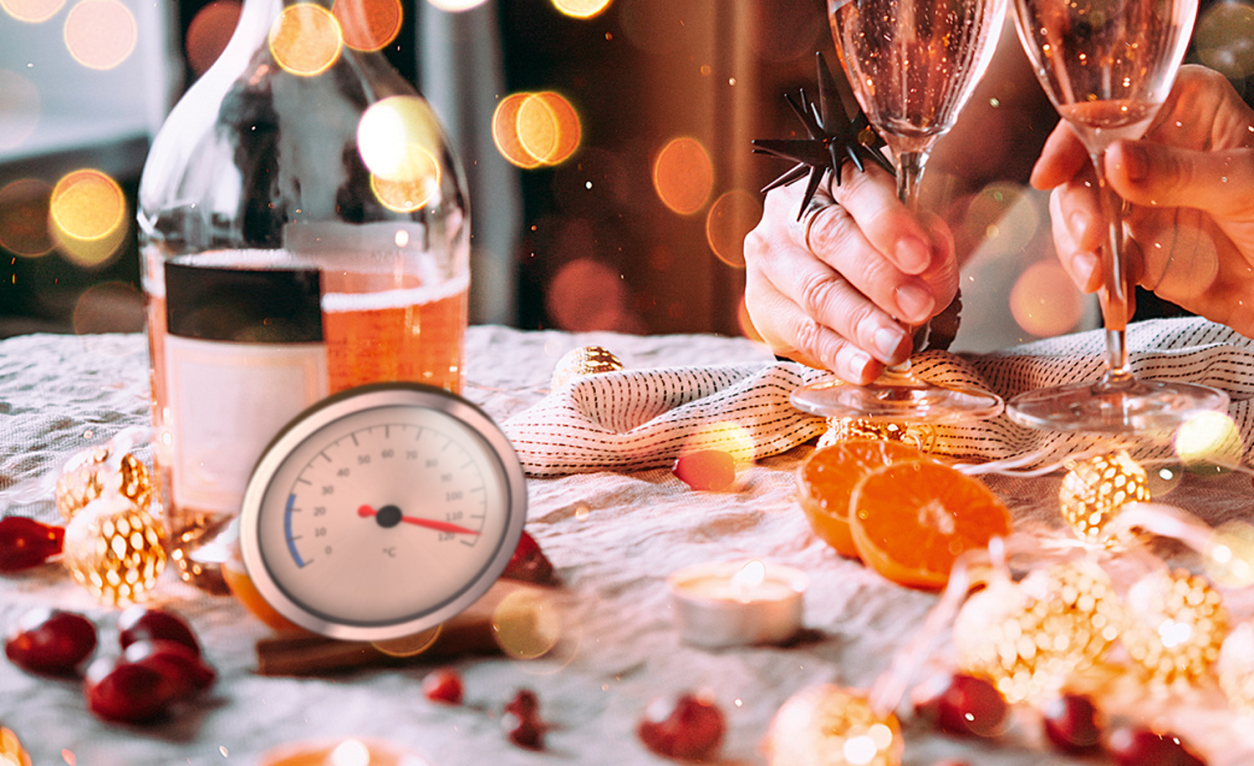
115°C
